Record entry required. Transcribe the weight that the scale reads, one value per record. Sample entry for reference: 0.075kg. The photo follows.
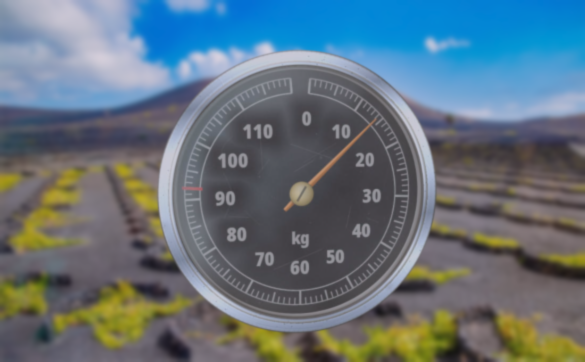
14kg
